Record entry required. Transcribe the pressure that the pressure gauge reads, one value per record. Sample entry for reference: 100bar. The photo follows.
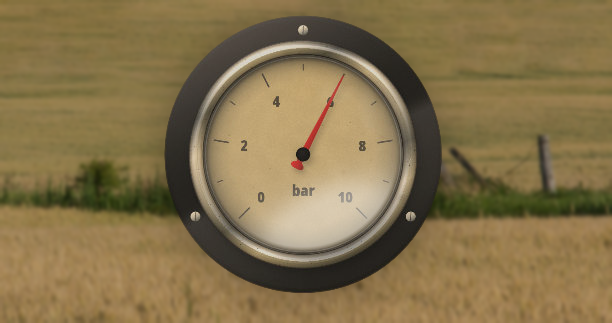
6bar
